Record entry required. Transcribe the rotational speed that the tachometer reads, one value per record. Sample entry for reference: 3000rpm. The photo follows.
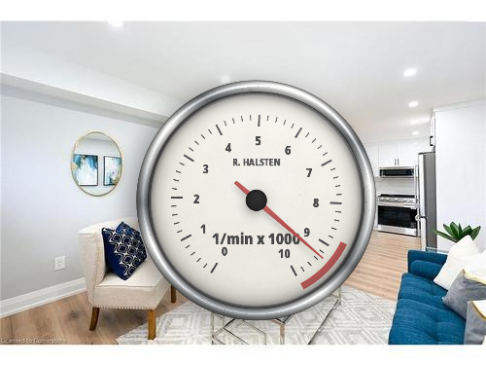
9300rpm
